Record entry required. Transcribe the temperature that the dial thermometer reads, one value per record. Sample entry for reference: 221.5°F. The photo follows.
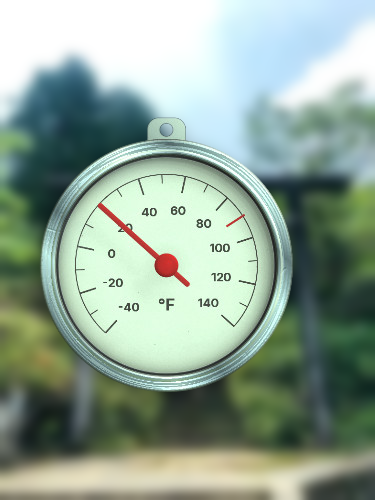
20°F
